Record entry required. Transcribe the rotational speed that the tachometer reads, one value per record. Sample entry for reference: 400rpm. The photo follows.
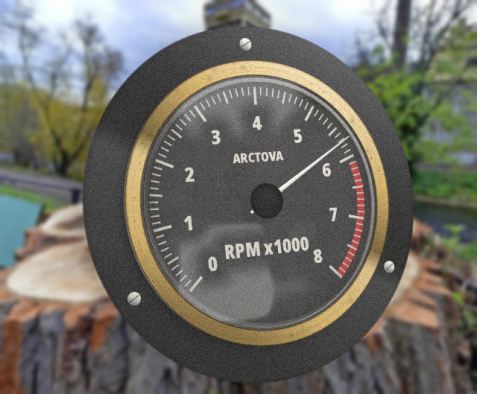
5700rpm
